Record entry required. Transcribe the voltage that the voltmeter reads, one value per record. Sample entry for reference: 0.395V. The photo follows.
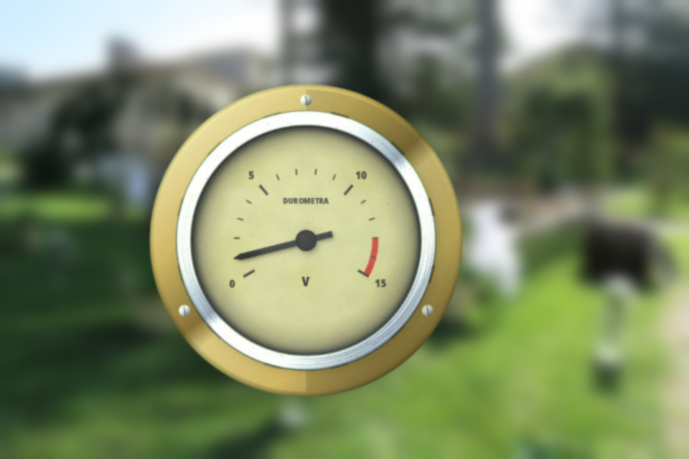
1V
